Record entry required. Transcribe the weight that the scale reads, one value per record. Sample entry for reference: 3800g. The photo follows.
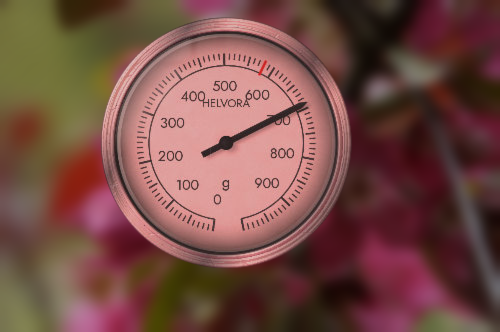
690g
